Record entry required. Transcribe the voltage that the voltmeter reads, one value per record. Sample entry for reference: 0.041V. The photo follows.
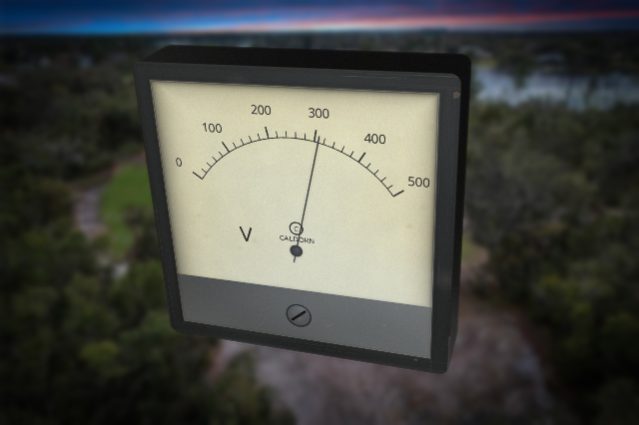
310V
